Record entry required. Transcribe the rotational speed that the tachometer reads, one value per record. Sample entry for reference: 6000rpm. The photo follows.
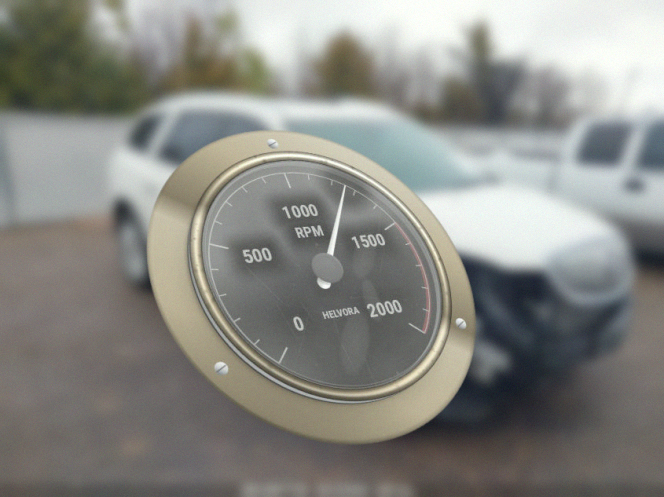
1250rpm
